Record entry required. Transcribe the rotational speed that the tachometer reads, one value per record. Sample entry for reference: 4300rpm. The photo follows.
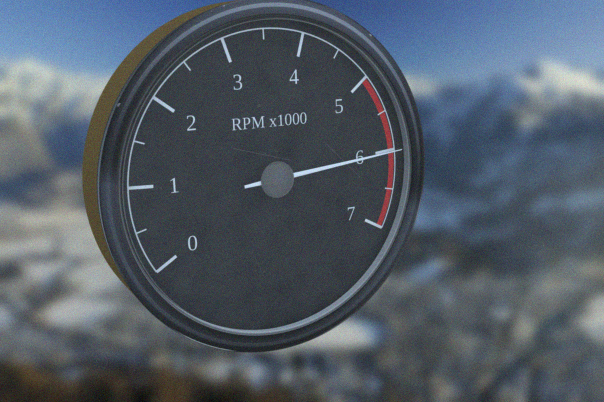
6000rpm
